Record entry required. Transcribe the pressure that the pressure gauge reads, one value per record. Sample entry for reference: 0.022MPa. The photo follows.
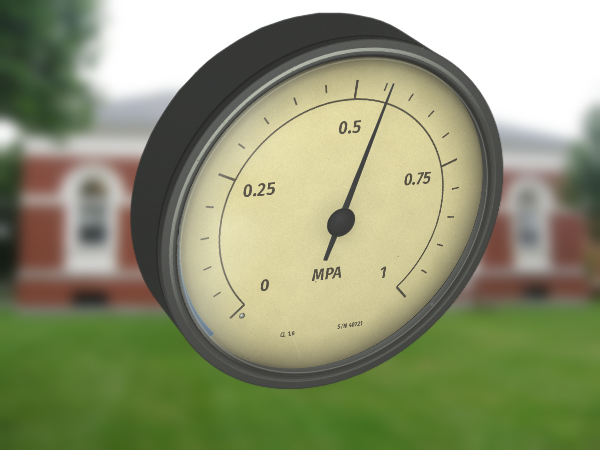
0.55MPa
